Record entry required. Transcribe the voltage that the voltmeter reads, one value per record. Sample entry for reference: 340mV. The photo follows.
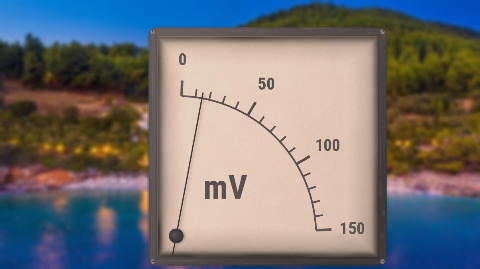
15mV
